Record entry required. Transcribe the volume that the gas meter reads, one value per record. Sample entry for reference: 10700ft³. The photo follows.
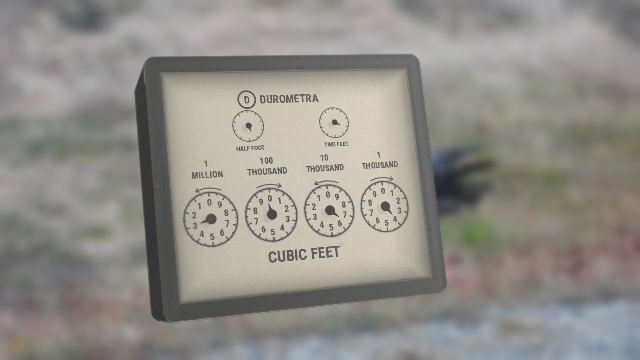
296400ft³
